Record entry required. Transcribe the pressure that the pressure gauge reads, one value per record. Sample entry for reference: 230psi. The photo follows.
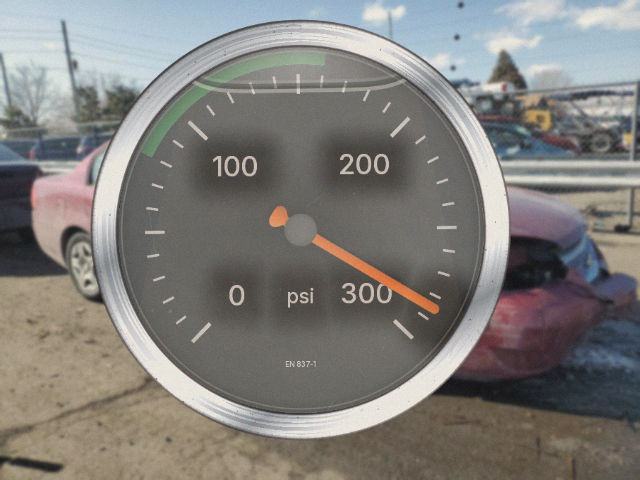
285psi
